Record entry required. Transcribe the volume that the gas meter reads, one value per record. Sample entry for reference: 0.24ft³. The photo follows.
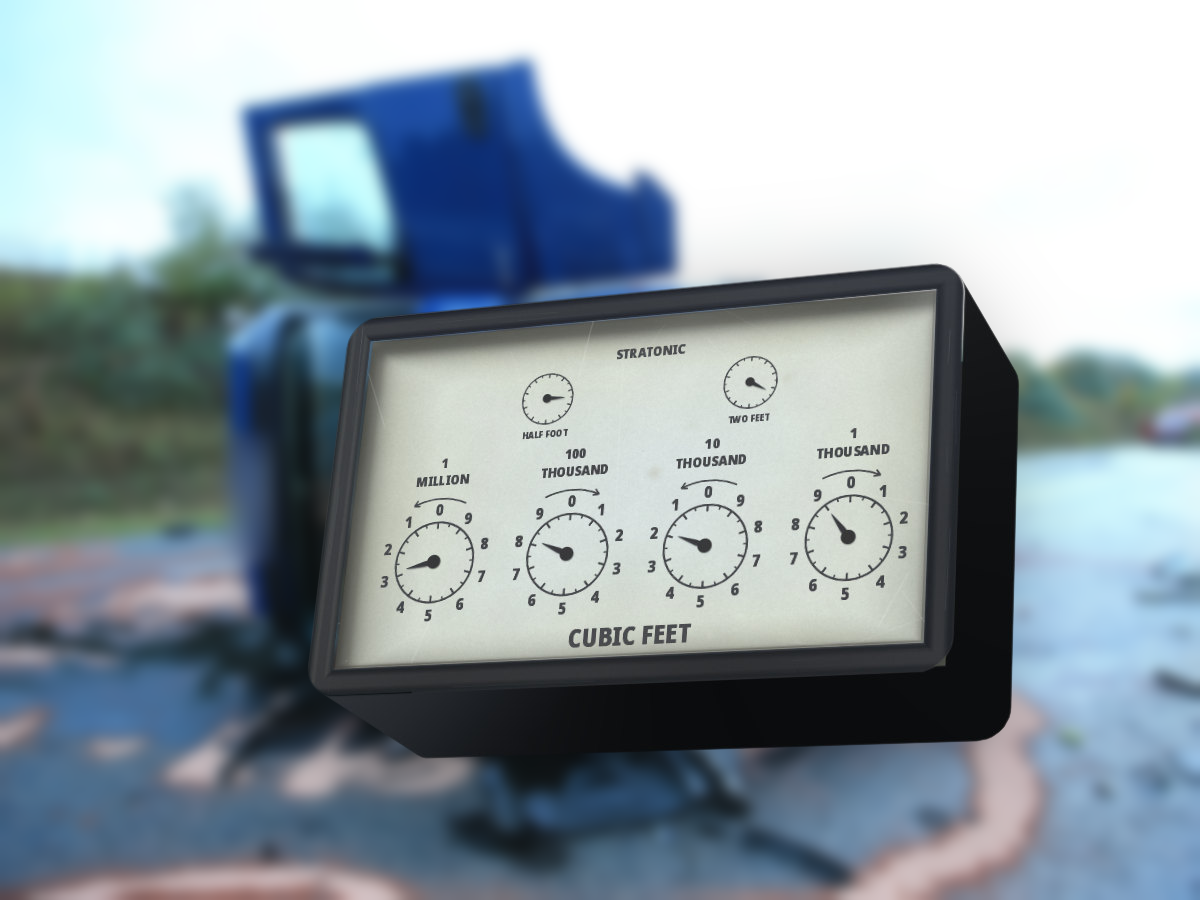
281900ft³
